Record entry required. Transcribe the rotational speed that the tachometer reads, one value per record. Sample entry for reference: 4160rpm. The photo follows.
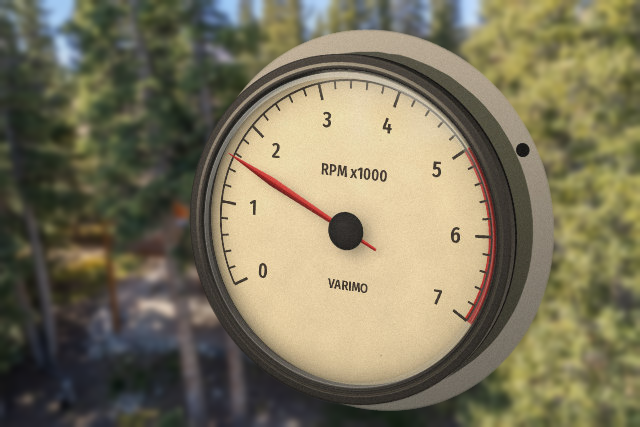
1600rpm
